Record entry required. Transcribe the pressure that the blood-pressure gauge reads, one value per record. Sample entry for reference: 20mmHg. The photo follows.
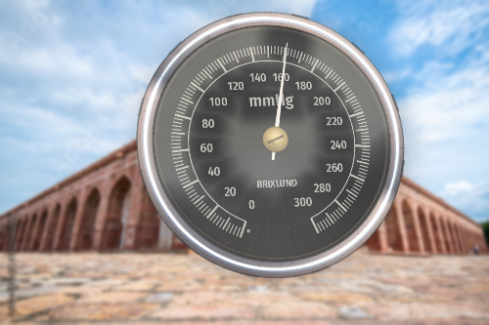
160mmHg
